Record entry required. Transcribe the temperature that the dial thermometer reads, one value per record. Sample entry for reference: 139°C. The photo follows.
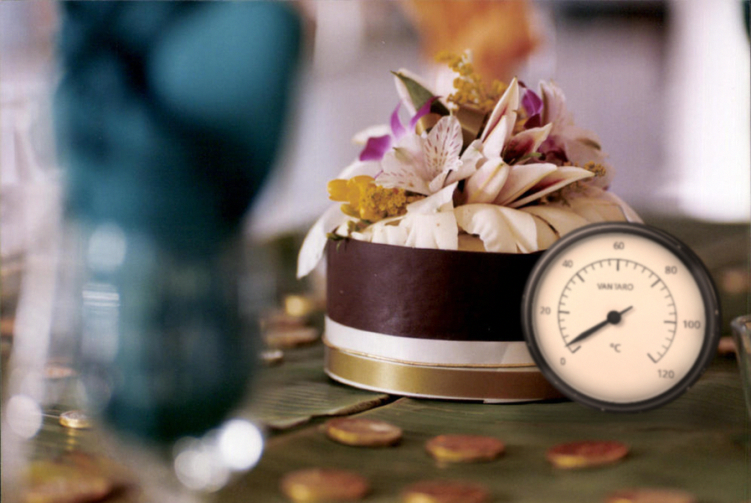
4°C
